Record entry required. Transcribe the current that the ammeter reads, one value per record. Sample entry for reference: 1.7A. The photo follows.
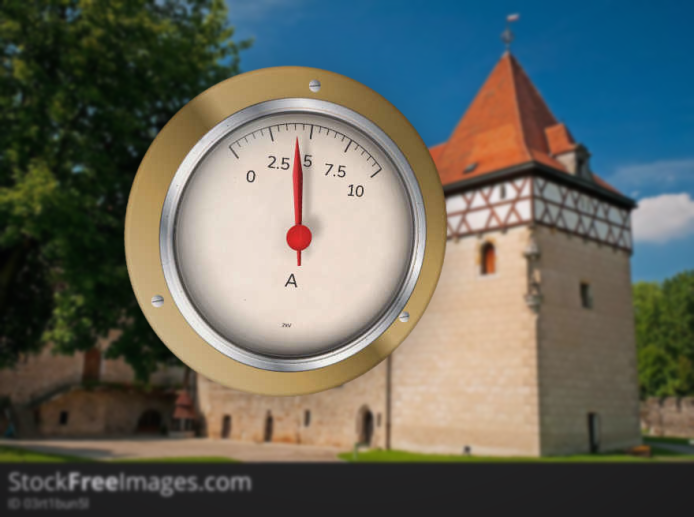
4A
